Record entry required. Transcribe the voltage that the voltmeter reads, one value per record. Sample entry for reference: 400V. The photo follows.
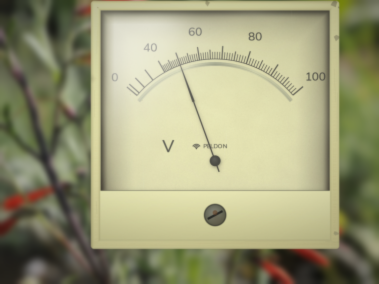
50V
